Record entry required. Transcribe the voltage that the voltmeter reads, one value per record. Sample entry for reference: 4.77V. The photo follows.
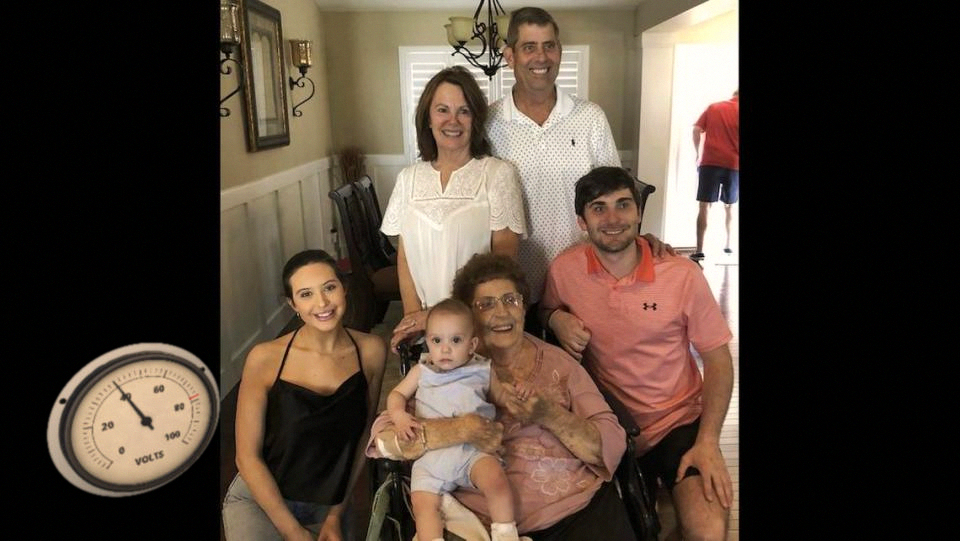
40V
